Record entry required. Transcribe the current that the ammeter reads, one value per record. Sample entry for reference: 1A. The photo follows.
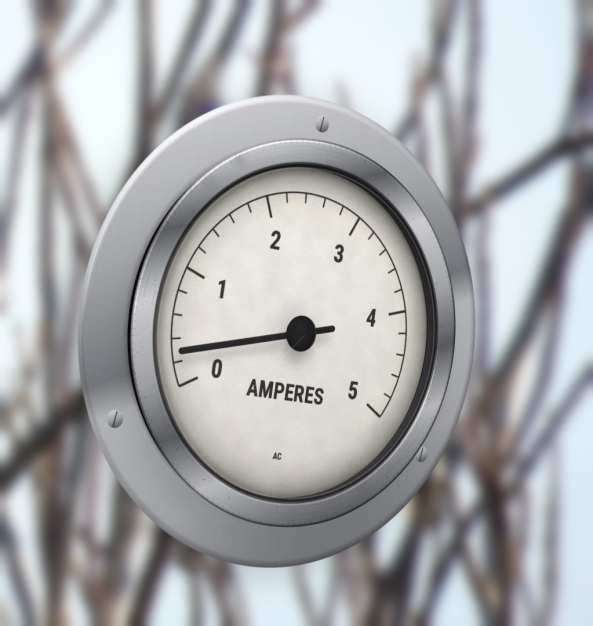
0.3A
